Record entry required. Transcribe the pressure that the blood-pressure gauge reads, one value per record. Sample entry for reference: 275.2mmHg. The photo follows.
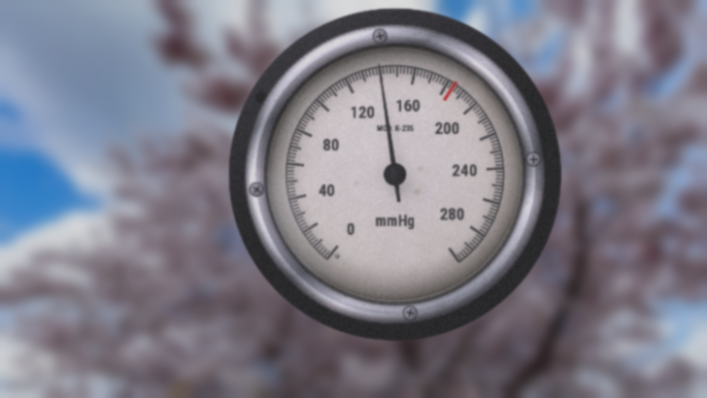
140mmHg
